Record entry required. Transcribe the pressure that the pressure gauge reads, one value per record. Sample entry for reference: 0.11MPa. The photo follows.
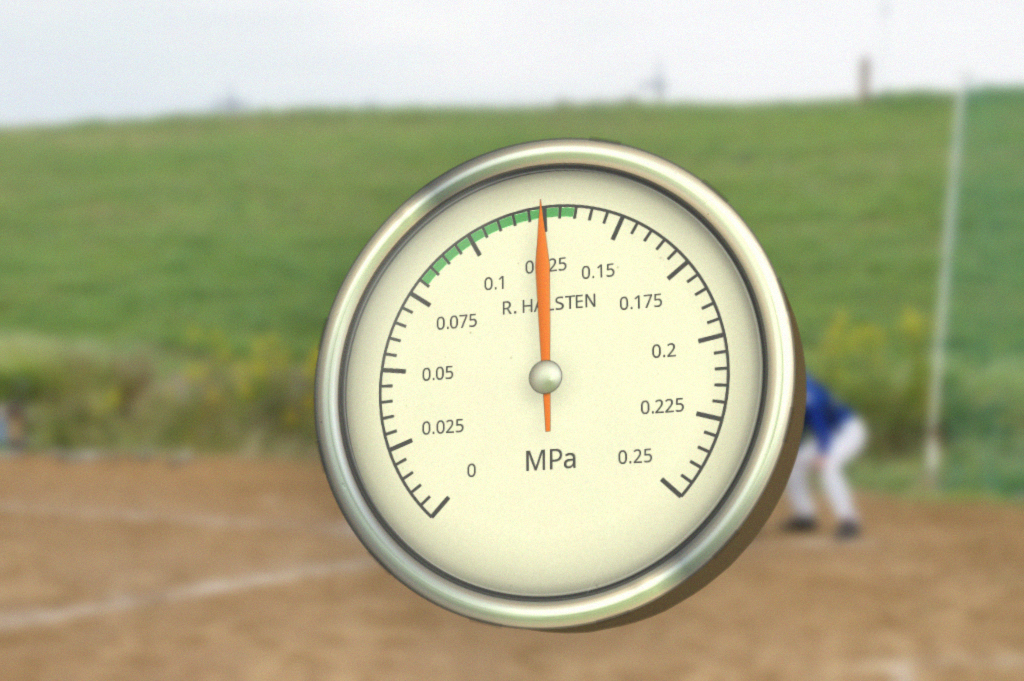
0.125MPa
